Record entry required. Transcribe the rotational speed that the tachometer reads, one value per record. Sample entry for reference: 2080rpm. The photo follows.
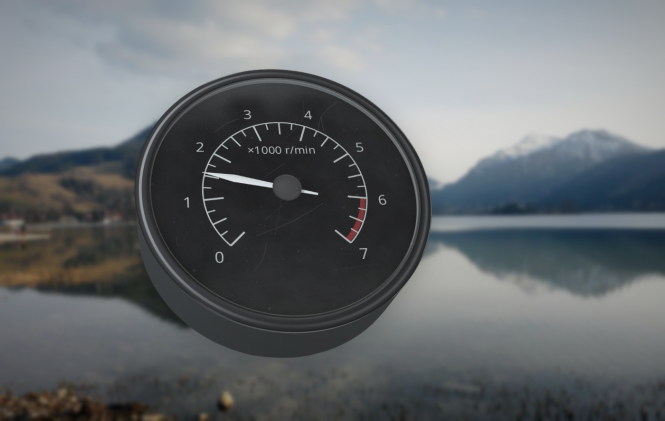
1500rpm
